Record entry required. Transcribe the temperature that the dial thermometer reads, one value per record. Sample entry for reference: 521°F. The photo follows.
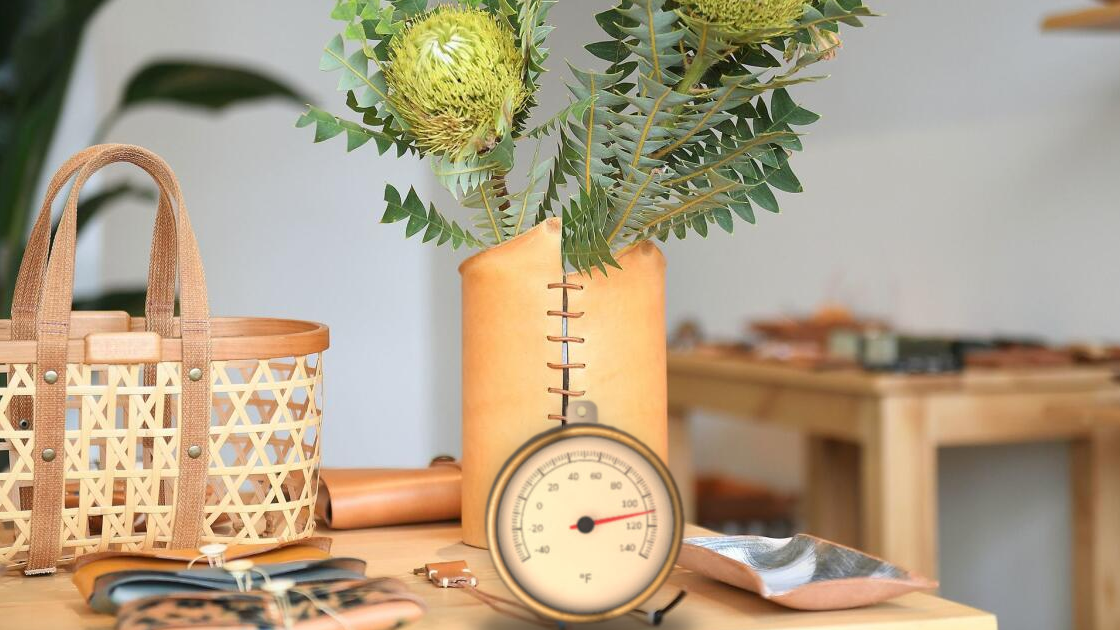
110°F
